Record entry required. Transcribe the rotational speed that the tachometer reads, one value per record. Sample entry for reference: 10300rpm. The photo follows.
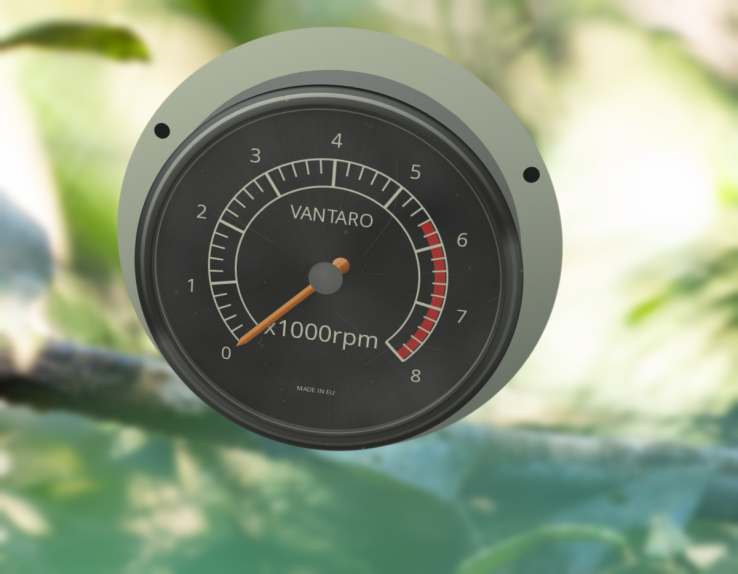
0rpm
